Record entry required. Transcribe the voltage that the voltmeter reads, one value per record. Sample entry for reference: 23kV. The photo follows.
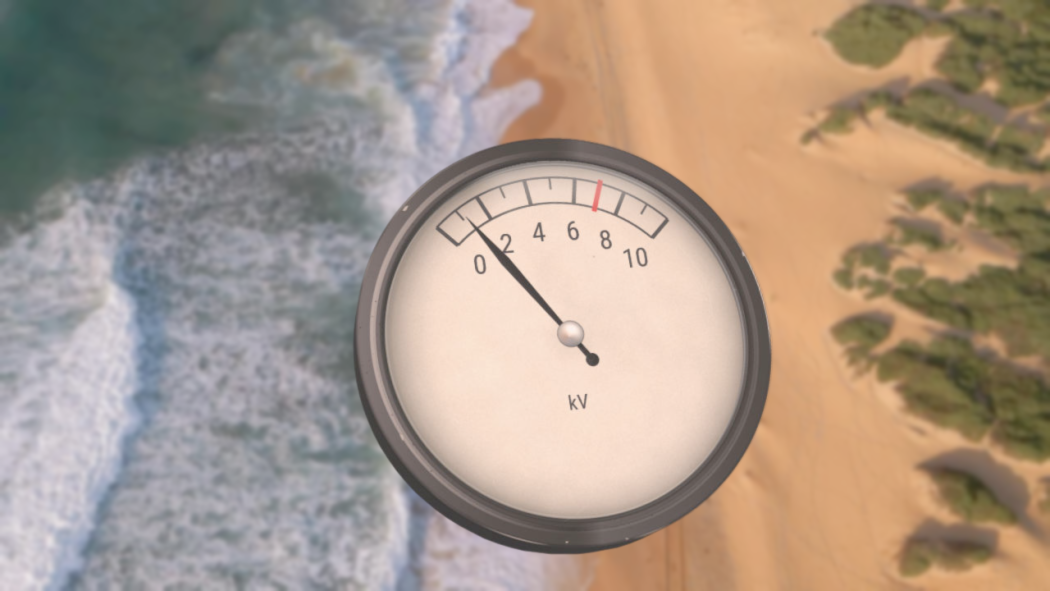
1kV
